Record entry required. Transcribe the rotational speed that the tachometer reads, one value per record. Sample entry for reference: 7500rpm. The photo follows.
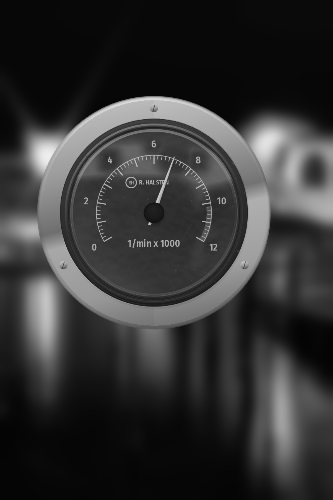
7000rpm
